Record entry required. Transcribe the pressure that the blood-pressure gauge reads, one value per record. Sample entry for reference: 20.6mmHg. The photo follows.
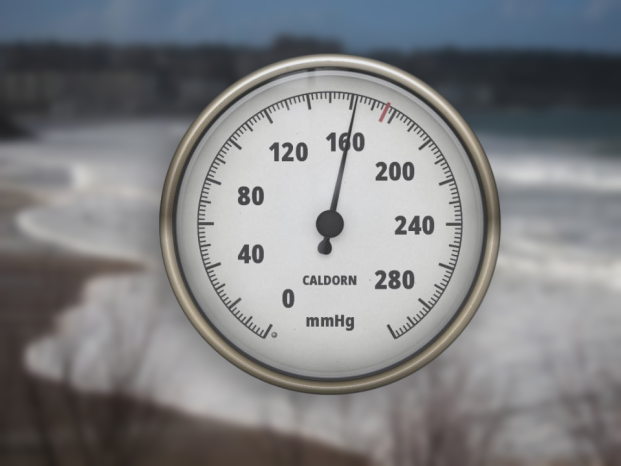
162mmHg
